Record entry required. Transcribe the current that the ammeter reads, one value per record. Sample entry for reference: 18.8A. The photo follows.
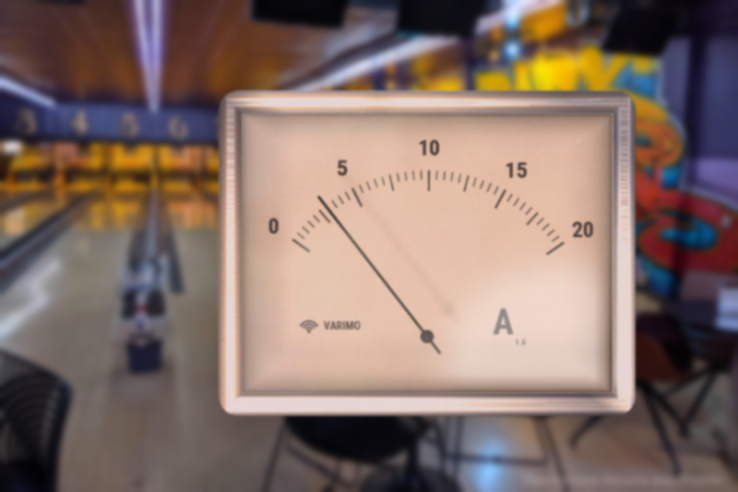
3A
